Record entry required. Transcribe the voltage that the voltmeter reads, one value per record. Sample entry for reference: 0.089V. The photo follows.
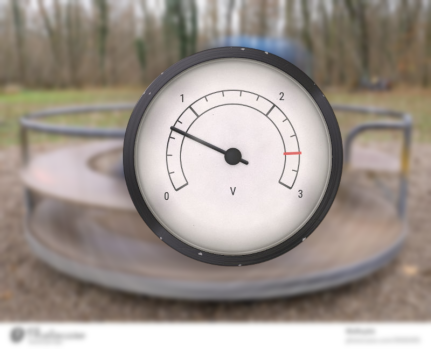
0.7V
